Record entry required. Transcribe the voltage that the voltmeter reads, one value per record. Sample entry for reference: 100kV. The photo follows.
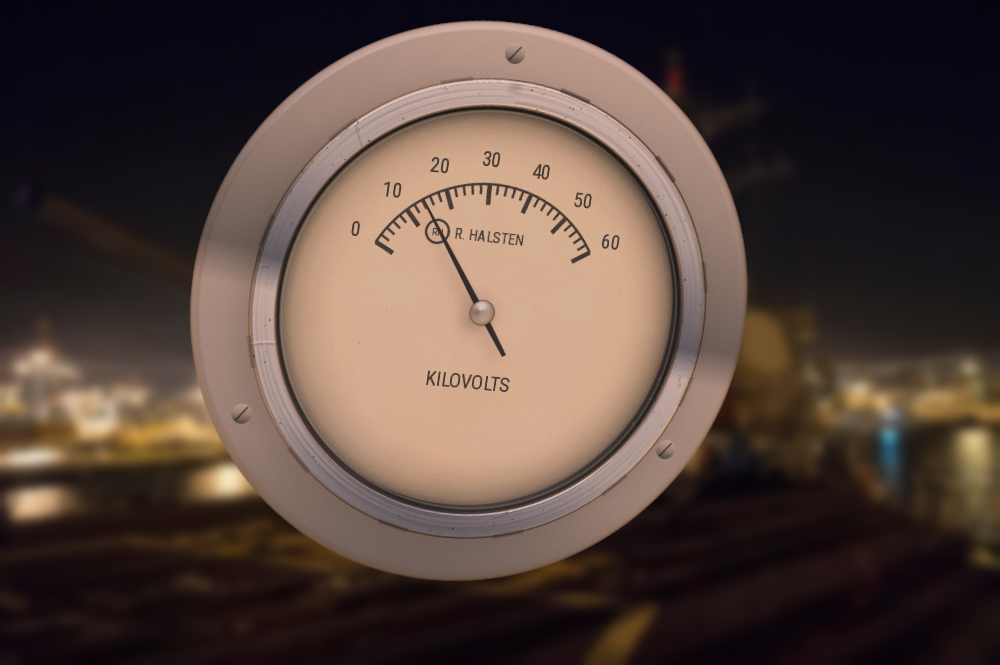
14kV
